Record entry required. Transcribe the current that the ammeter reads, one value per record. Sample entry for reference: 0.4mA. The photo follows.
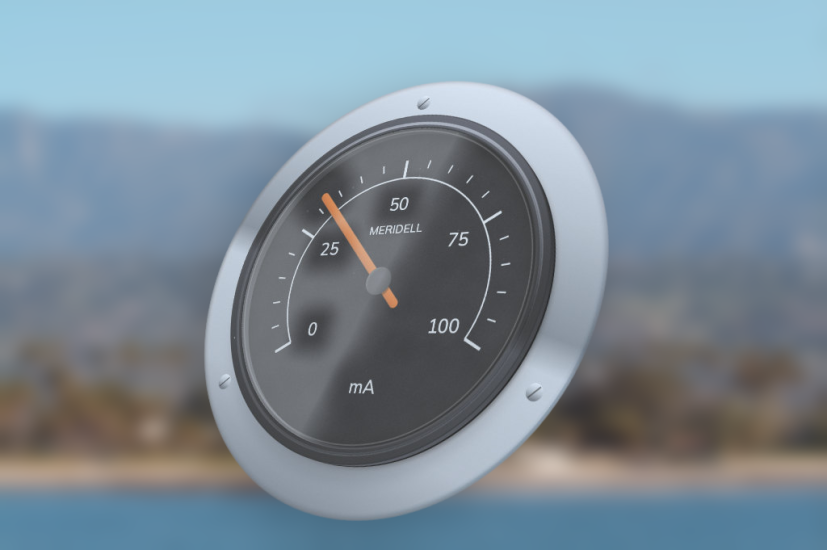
32.5mA
